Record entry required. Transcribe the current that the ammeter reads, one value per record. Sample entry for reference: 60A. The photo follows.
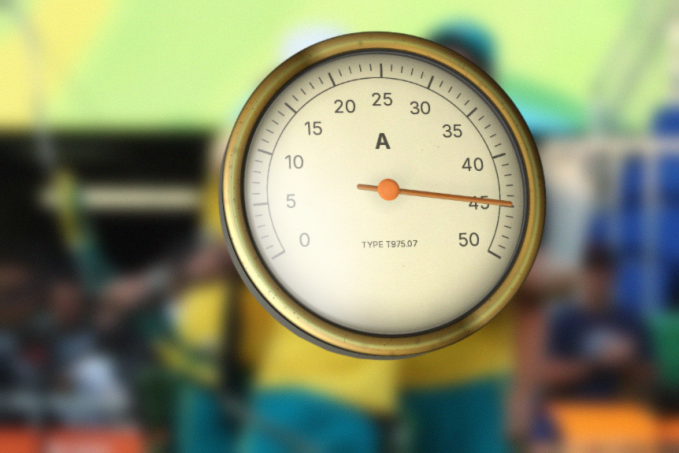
45A
